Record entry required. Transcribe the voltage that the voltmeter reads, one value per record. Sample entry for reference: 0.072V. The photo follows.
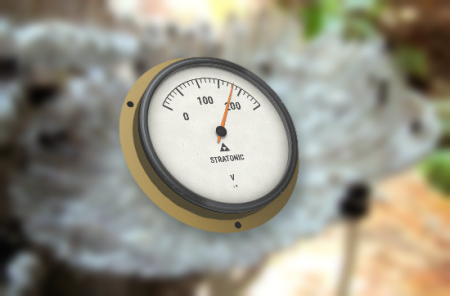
180V
